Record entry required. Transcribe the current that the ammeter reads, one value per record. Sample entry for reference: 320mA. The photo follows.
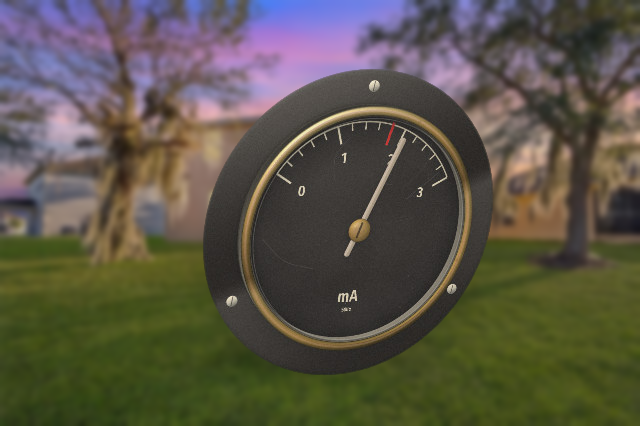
2mA
